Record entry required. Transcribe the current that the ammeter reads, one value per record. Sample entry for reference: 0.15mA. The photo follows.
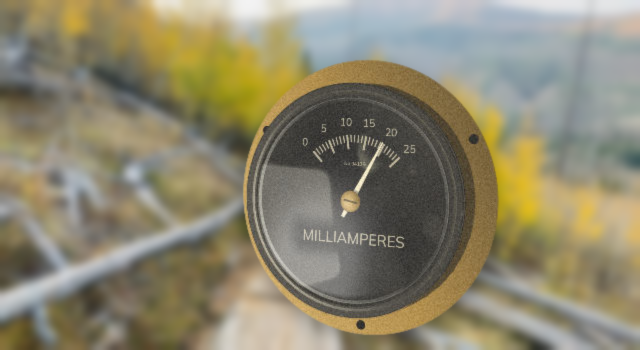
20mA
